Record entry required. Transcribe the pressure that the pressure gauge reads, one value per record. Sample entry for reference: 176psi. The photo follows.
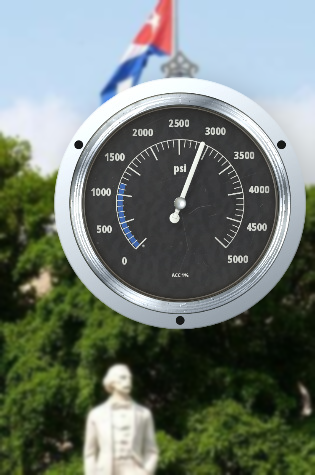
2900psi
